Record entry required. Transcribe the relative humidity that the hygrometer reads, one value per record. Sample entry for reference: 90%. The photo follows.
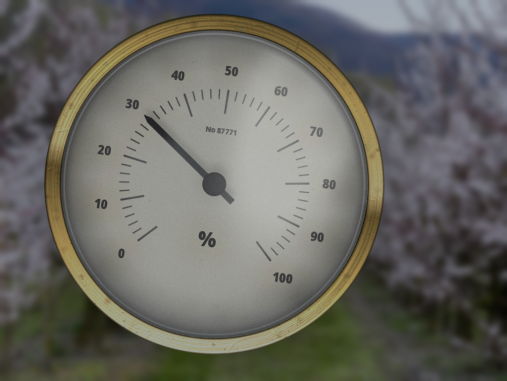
30%
